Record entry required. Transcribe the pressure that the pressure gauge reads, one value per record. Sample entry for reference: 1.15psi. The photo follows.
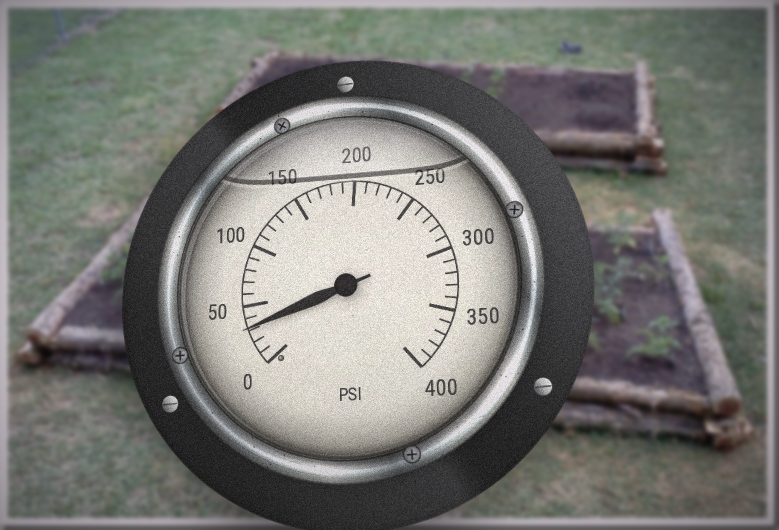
30psi
